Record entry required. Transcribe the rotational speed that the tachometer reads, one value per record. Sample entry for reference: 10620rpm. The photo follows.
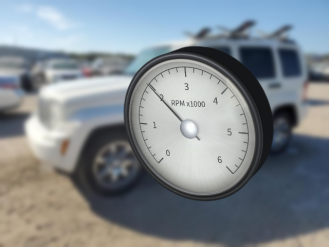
2000rpm
